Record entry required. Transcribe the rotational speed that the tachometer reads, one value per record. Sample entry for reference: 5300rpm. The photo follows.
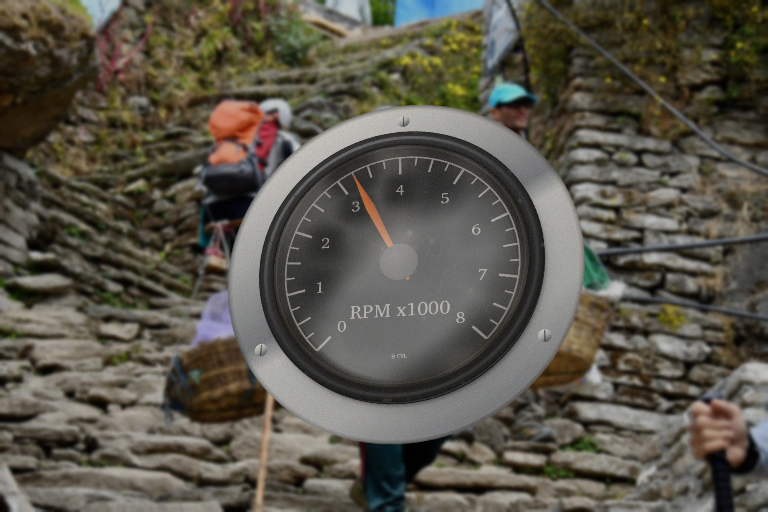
3250rpm
